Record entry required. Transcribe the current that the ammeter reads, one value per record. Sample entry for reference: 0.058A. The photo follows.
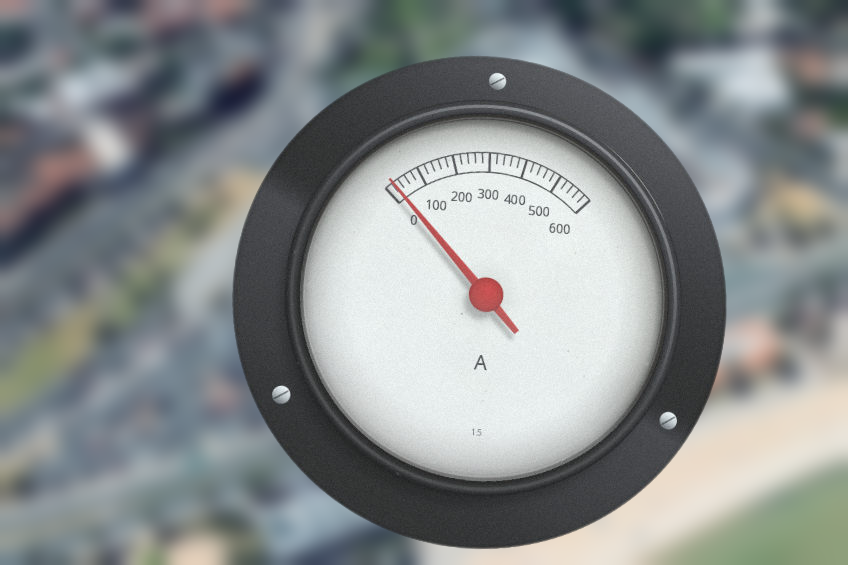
20A
